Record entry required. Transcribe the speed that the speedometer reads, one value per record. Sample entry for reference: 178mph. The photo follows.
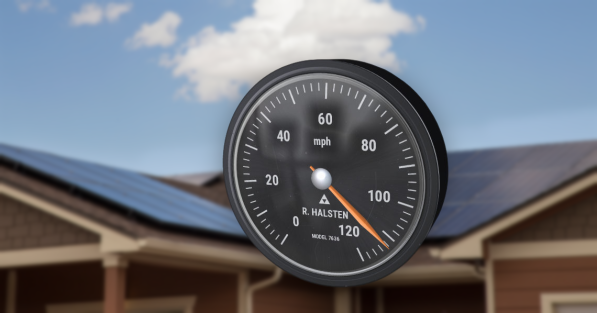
112mph
